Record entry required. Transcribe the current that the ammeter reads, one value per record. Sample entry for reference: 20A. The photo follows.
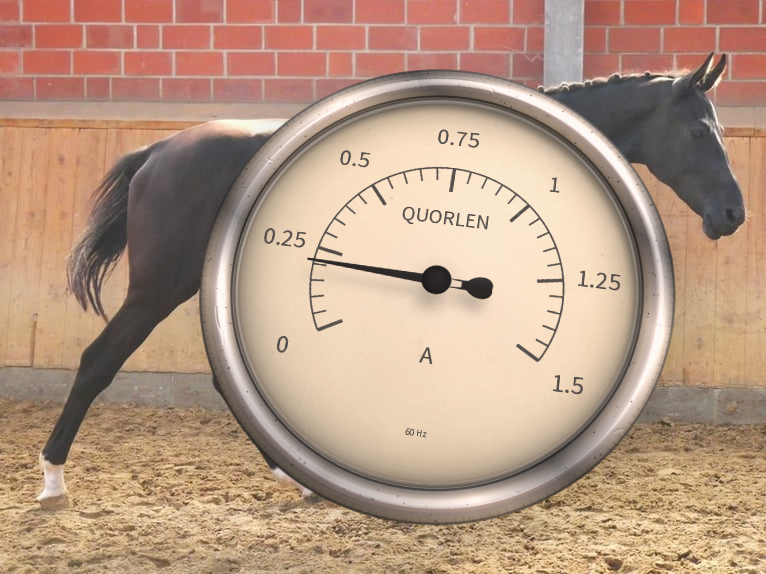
0.2A
